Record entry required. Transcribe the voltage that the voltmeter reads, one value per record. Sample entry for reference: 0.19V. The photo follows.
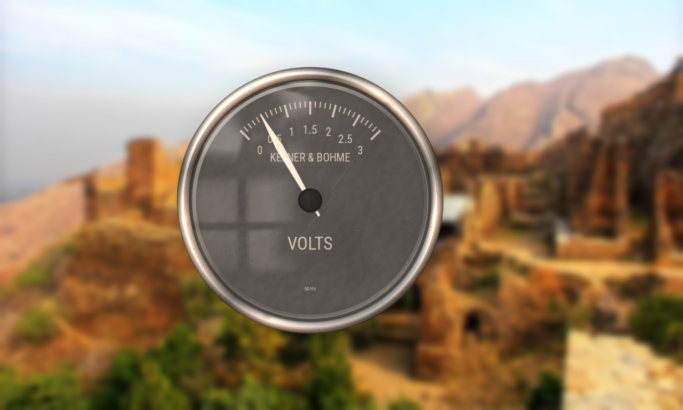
0.5V
